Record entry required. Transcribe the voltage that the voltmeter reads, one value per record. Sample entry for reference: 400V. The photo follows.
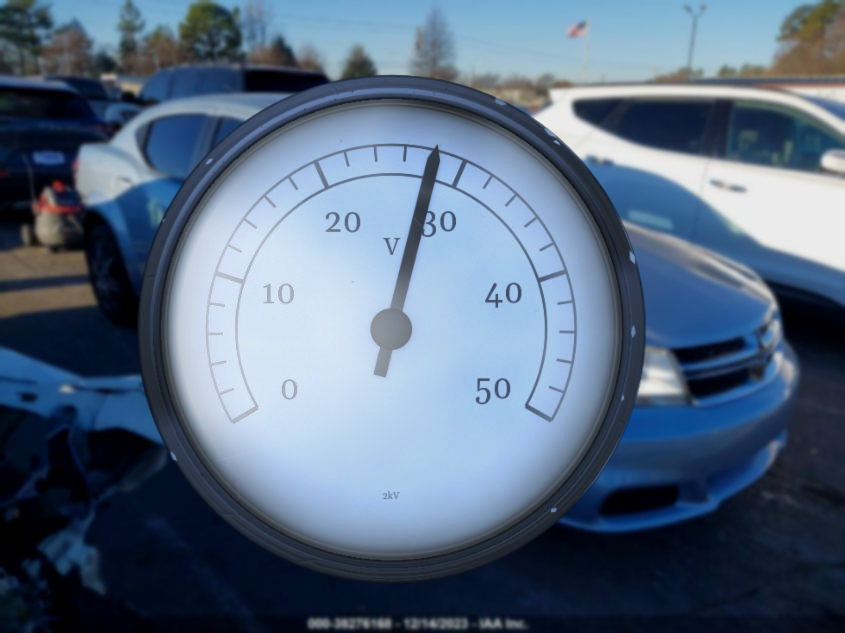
28V
